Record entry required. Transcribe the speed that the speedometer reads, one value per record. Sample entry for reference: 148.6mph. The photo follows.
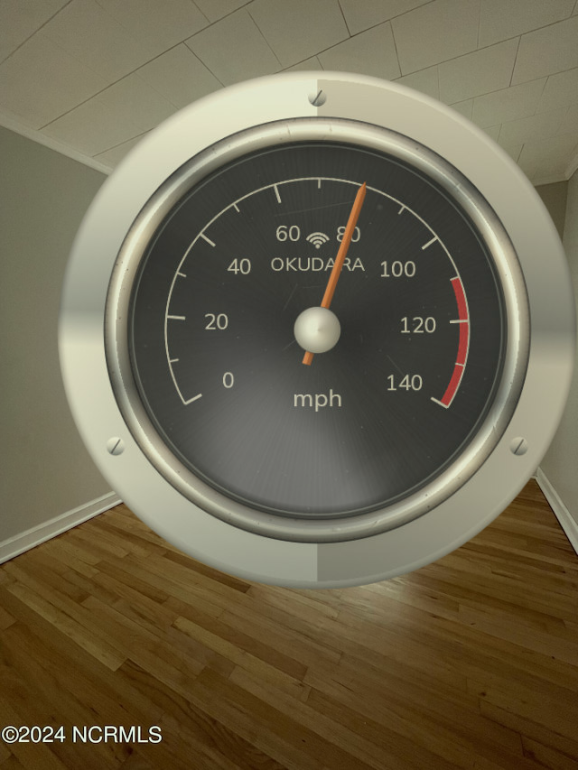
80mph
